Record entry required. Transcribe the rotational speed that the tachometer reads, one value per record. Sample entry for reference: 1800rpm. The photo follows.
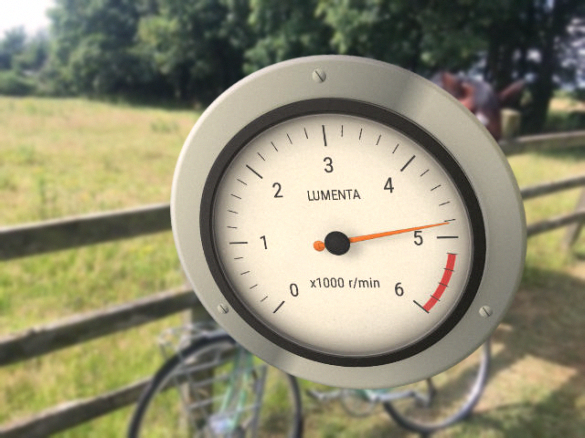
4800rpm
